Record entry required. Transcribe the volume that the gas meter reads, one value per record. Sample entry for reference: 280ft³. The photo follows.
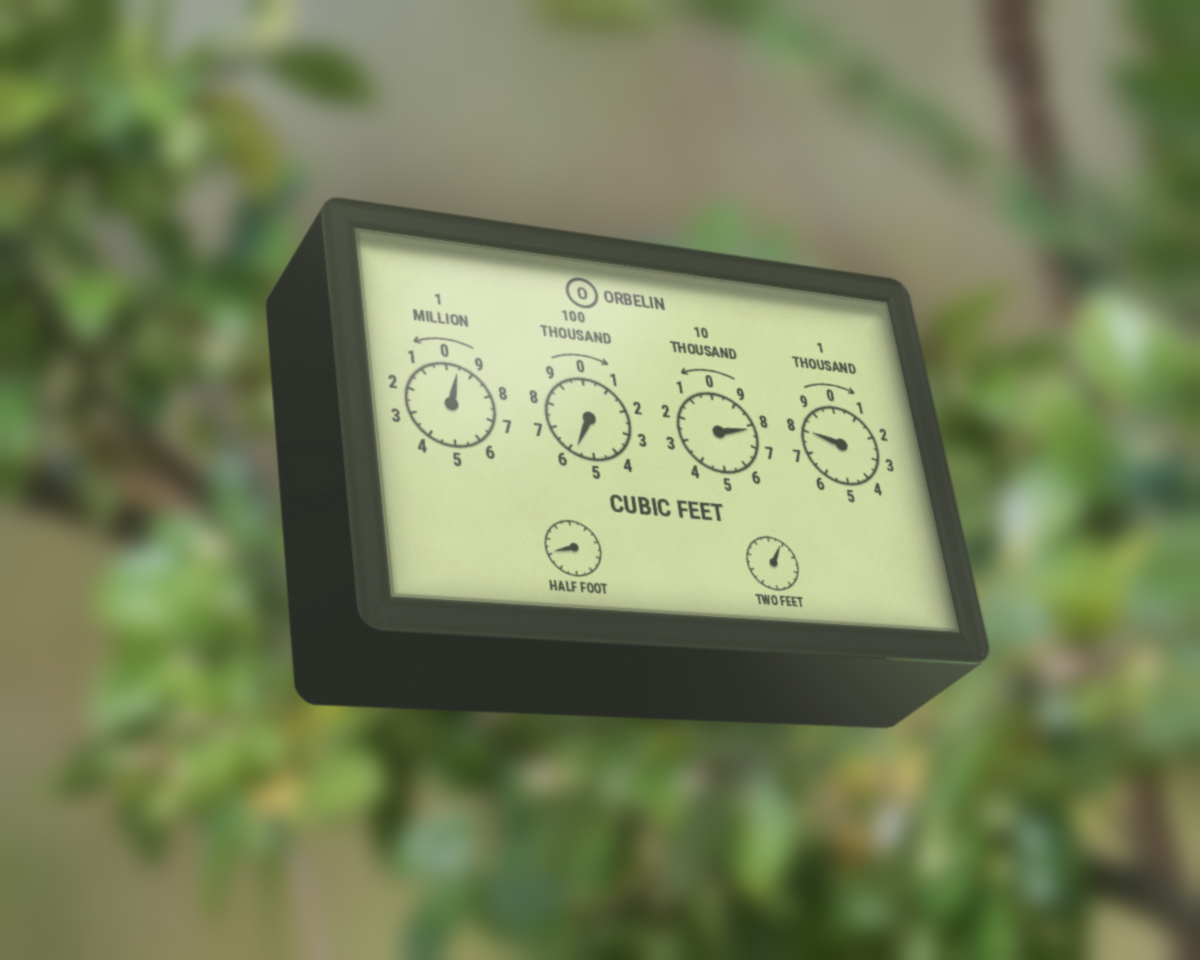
957800ft³
